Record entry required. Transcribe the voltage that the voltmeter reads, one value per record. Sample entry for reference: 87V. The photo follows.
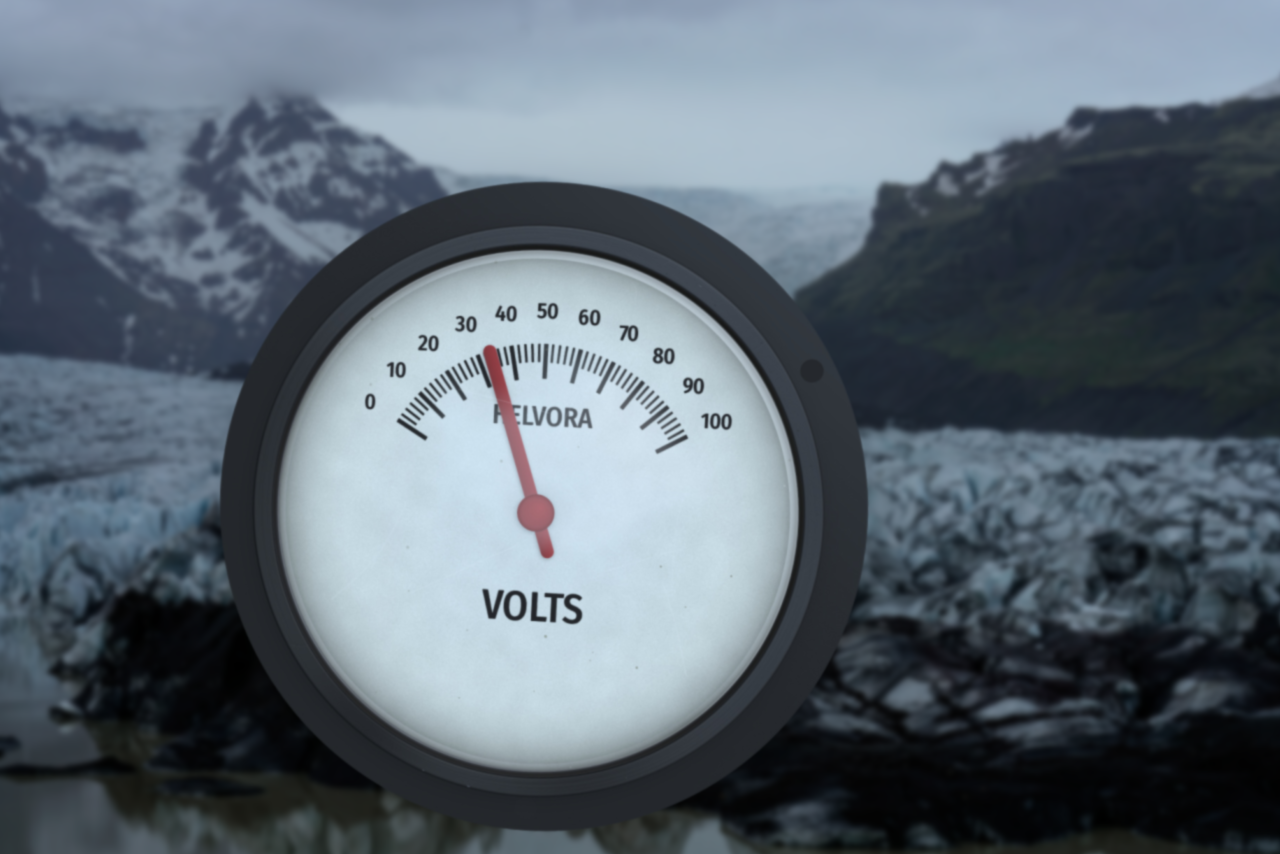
34V
